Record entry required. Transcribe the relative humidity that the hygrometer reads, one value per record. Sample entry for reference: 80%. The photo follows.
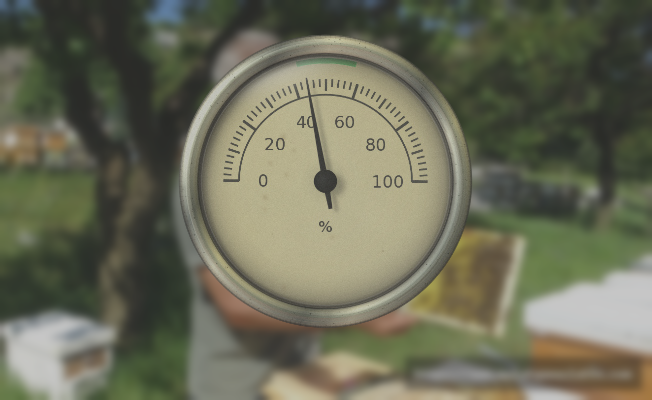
44%
